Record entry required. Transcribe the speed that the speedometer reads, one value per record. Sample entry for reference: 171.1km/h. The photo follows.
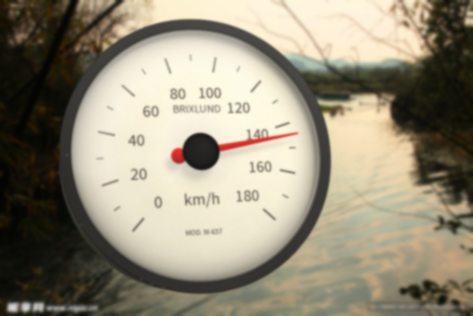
145km/h
